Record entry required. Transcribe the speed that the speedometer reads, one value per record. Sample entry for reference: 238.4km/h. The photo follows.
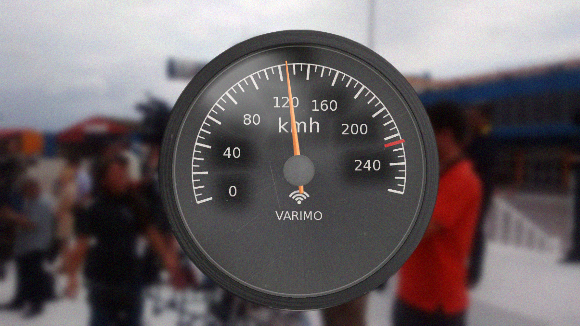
125km/h
